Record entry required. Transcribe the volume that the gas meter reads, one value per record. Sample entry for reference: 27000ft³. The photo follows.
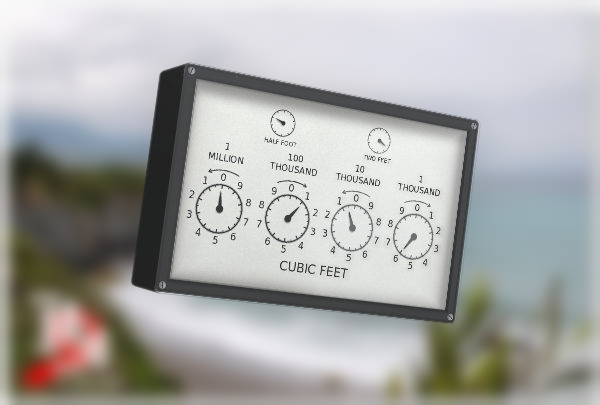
10600ft³
